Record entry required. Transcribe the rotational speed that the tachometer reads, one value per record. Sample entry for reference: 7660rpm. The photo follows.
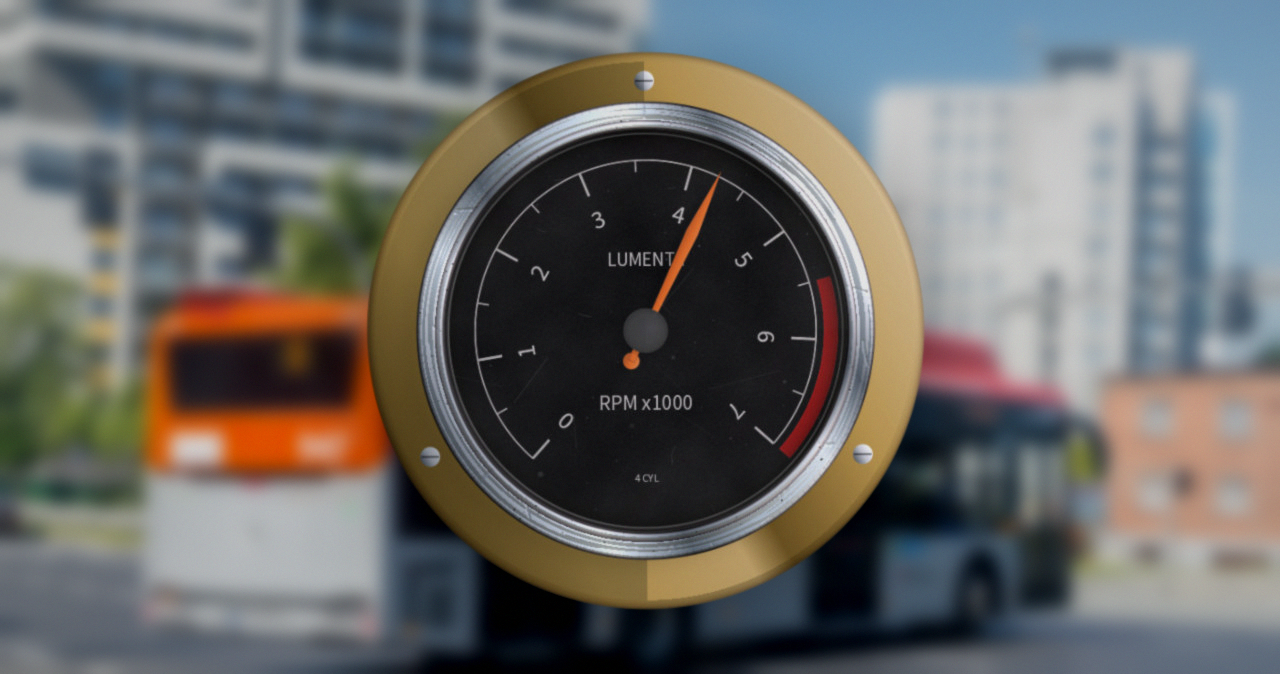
4250rpm
